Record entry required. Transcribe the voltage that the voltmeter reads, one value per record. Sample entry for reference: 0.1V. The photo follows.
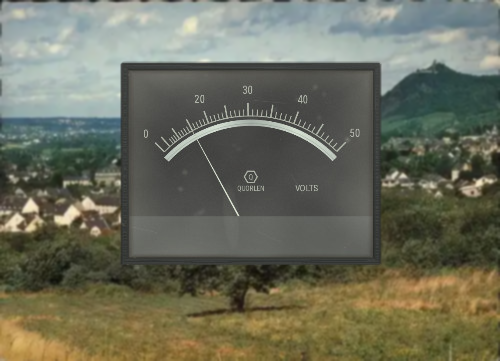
15V
